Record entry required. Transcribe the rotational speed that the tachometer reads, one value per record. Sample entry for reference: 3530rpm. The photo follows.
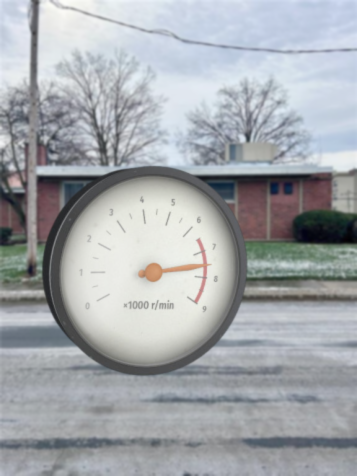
7500rpm
